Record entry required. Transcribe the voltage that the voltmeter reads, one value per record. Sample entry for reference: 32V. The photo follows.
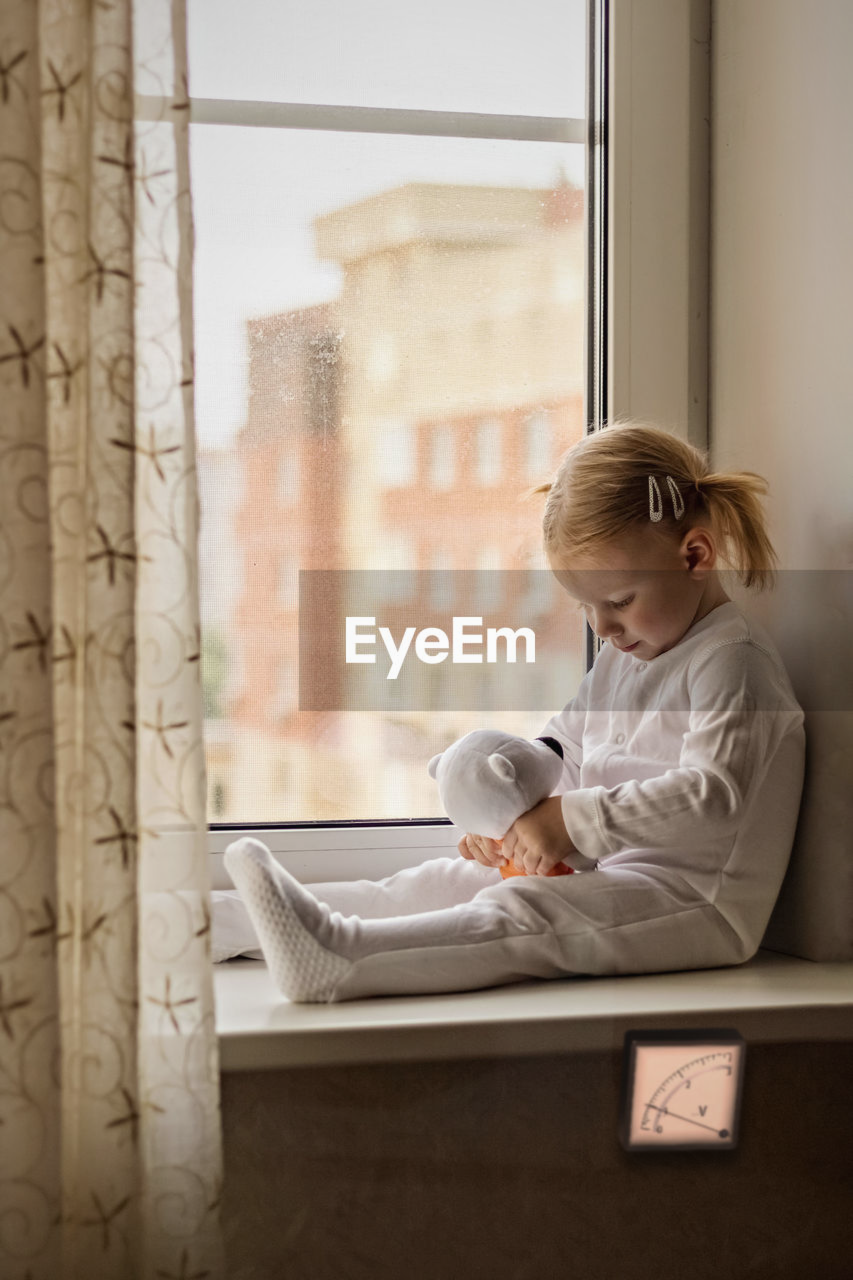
1V
